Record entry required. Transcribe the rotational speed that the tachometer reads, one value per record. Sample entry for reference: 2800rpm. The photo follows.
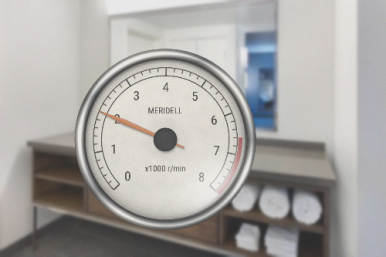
2000rpm
